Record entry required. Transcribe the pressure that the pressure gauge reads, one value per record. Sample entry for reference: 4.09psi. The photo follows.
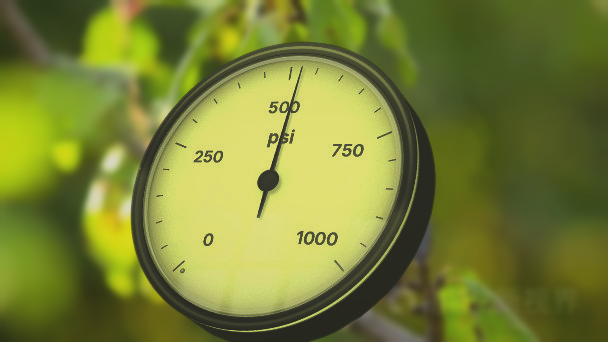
525psi
